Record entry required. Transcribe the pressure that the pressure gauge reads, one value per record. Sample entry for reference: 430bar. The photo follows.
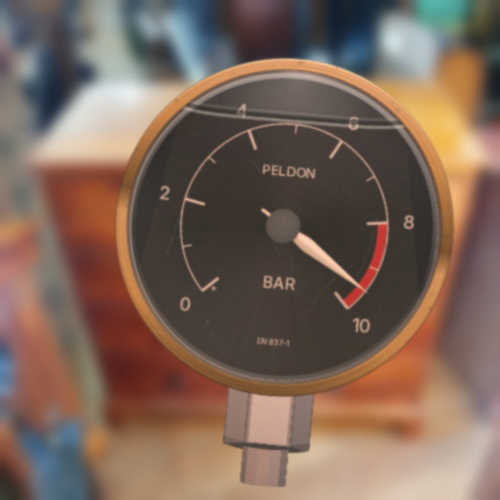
9.5bar
